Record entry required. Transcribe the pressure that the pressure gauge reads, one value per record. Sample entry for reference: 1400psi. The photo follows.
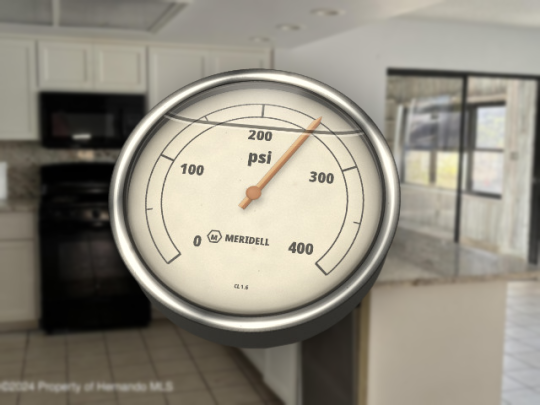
250psi
